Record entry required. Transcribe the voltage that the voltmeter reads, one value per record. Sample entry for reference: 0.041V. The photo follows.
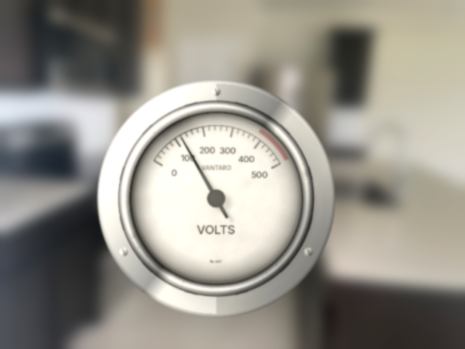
120V
